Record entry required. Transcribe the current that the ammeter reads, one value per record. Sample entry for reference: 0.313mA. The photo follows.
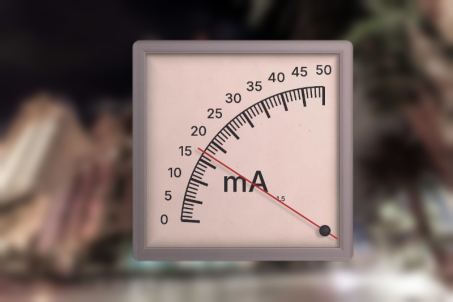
17mA
